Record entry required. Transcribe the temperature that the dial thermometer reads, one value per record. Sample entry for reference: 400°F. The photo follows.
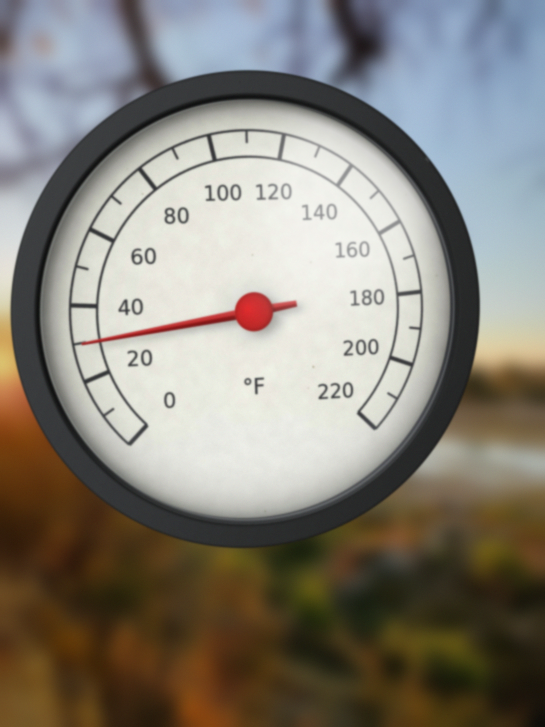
30°F
